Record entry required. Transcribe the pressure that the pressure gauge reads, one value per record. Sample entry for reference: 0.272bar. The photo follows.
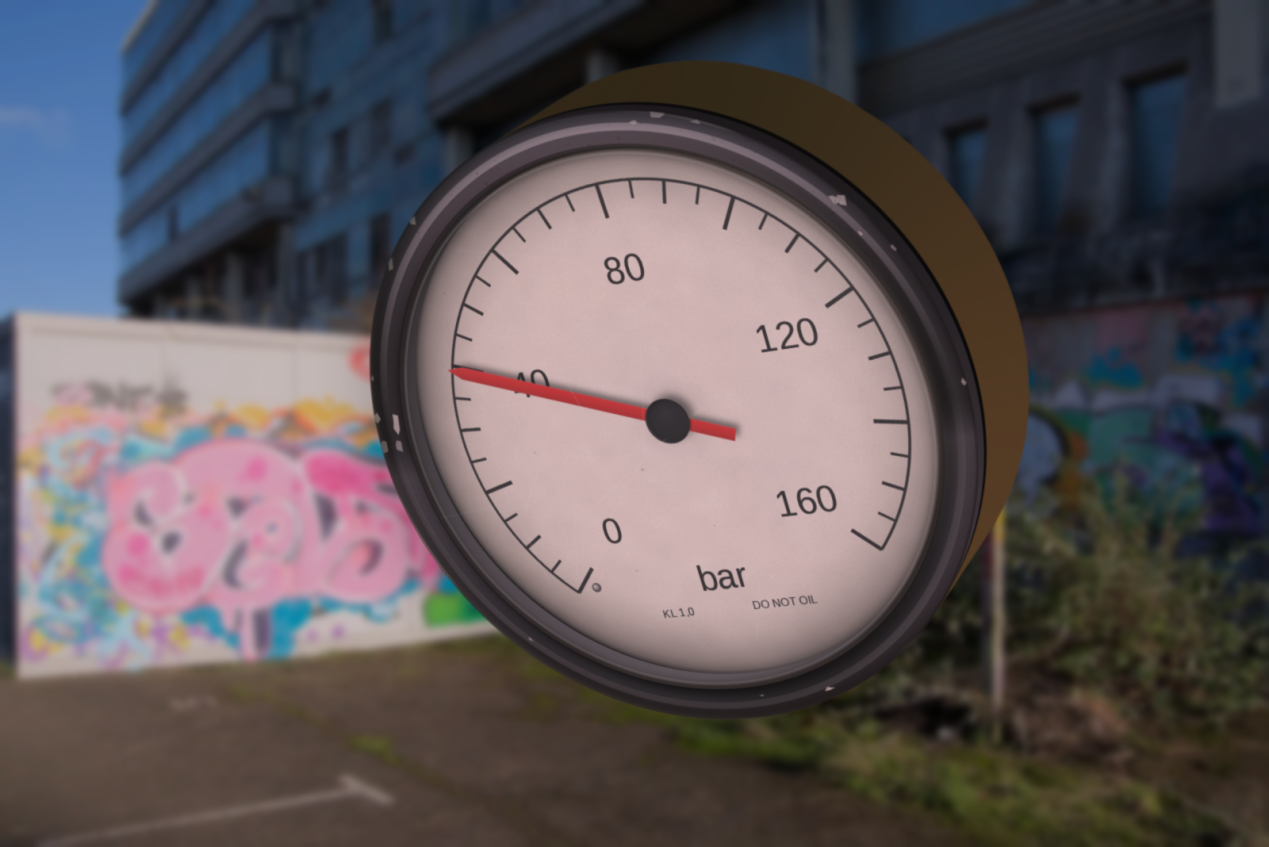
40bar
